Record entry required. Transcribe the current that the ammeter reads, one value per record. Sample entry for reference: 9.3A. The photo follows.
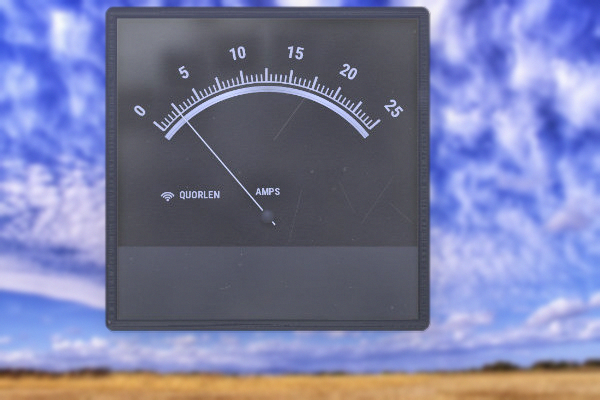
2.5A
